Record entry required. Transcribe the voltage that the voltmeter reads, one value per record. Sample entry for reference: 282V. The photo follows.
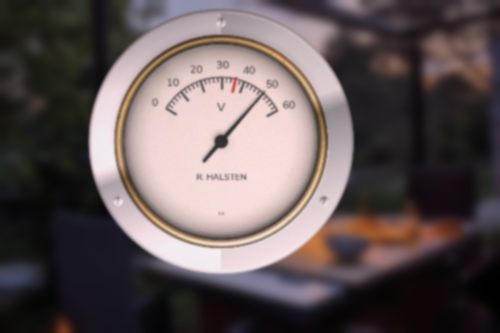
50V
